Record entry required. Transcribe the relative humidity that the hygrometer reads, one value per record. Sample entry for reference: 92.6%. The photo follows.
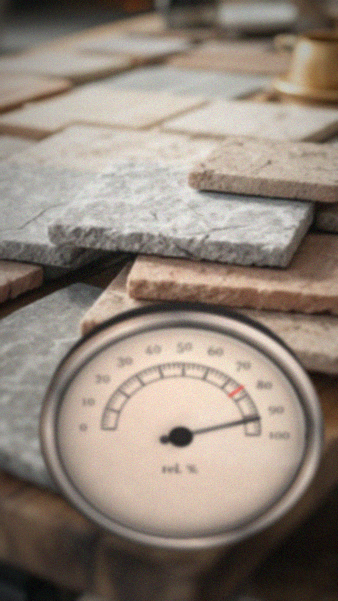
90%
